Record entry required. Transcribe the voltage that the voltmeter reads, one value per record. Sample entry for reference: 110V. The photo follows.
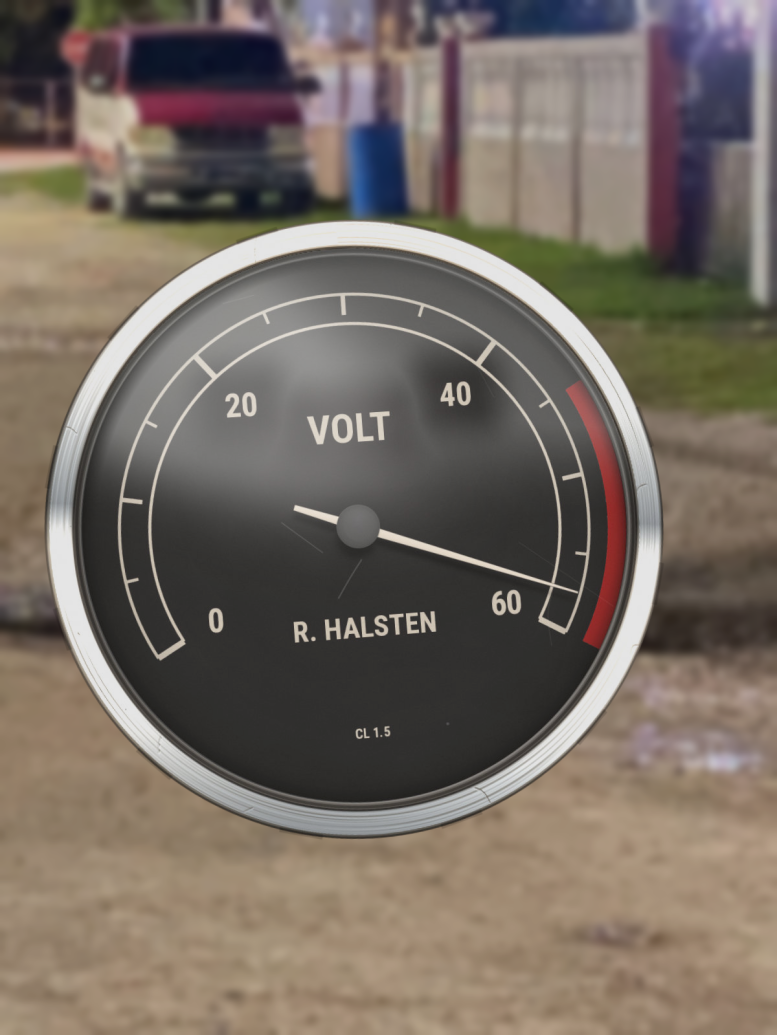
57.5V
